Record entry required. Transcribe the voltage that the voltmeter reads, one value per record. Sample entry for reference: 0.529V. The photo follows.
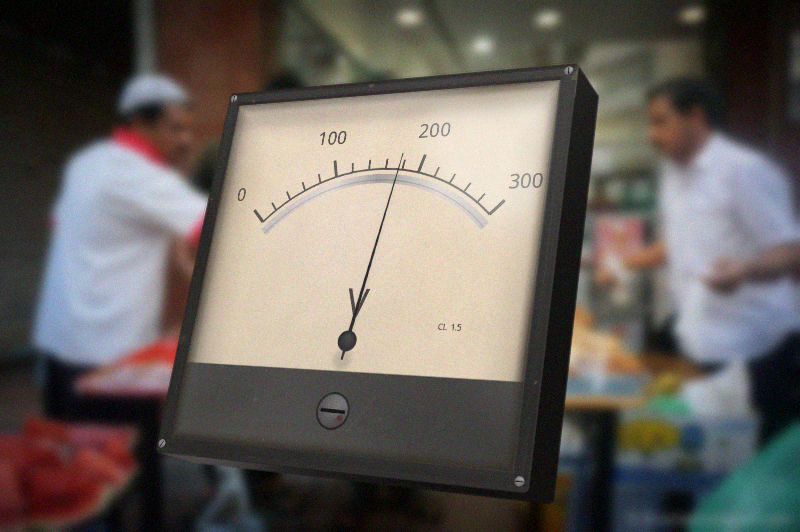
180V
